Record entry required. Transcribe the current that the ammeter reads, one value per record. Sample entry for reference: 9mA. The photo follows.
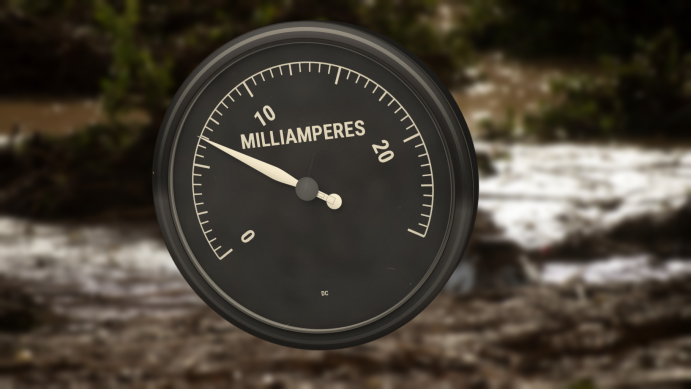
6.5mA
